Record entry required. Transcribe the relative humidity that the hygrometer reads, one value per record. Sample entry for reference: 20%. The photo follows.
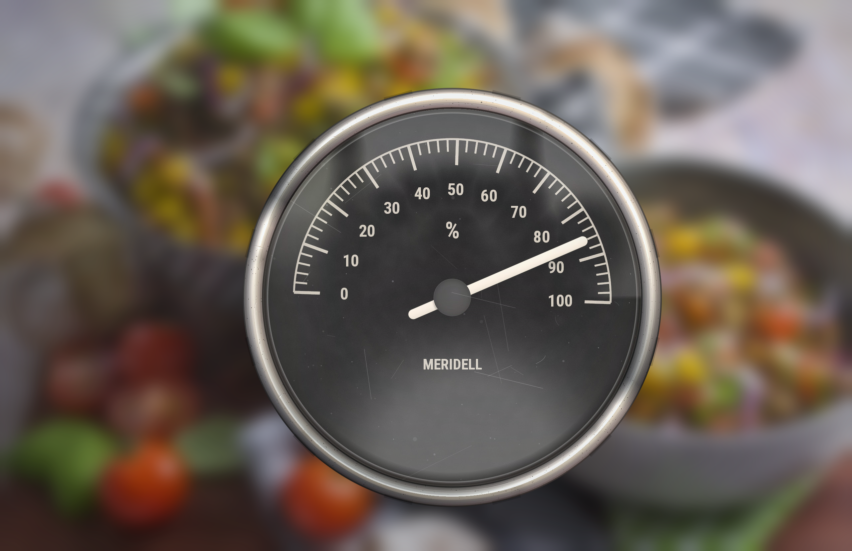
86%
